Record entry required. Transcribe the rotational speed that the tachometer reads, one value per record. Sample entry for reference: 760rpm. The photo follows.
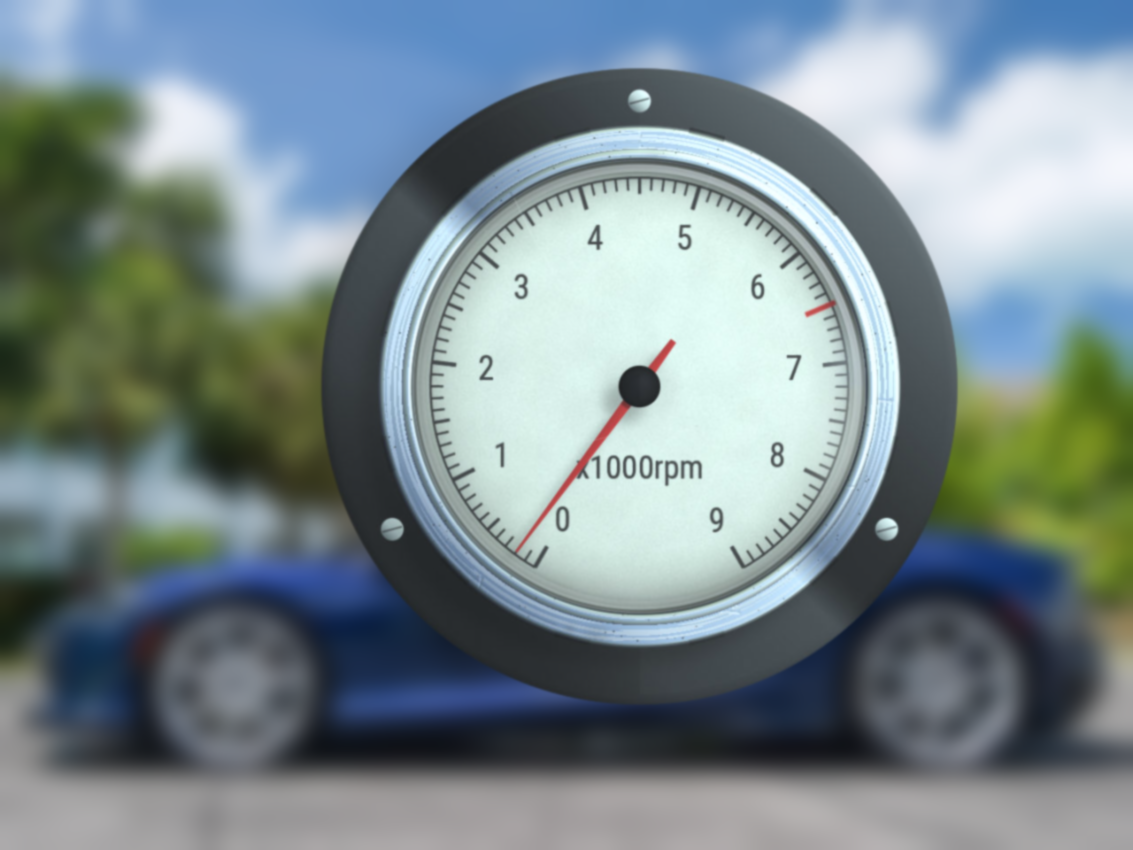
200rpm
